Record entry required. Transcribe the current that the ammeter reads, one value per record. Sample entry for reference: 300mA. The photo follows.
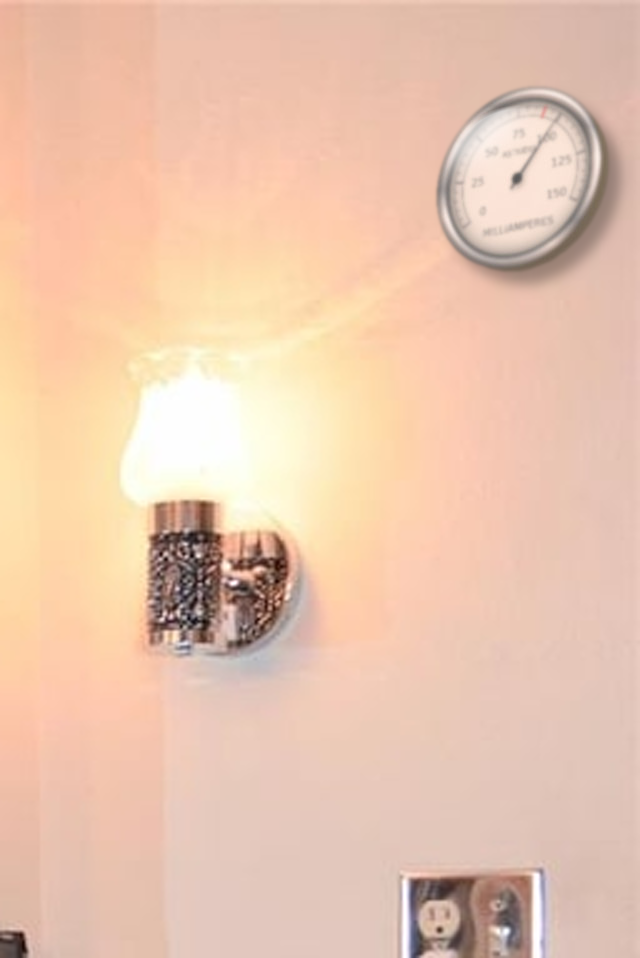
100mA
